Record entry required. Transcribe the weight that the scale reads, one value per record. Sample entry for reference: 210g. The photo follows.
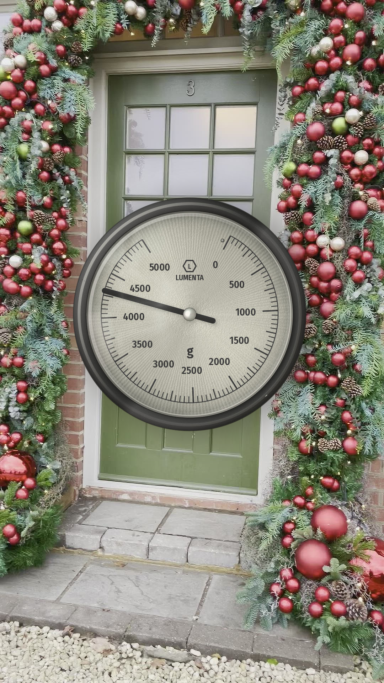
4300g
